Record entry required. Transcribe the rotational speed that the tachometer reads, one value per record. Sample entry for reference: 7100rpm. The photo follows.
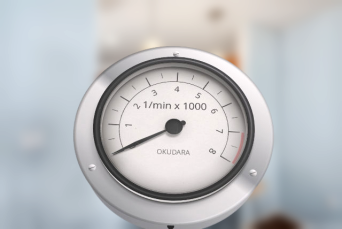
0rpm
